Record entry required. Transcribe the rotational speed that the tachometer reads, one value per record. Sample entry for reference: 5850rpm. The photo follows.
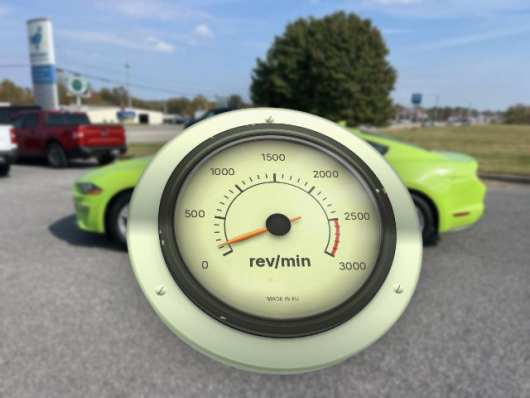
100rpm
